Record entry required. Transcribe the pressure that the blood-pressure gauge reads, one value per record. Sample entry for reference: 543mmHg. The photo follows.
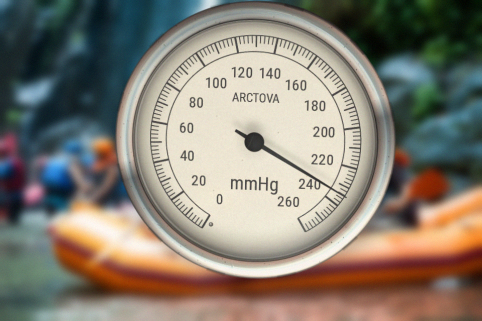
234mmHg
